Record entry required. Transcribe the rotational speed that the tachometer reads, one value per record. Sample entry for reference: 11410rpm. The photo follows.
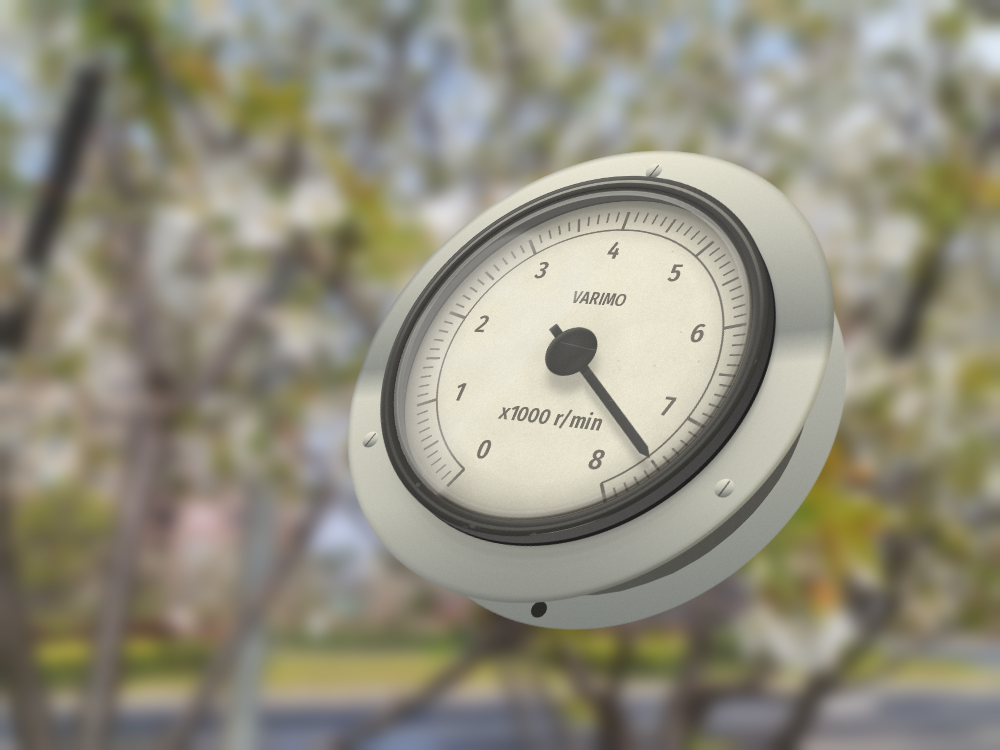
7500rpm
